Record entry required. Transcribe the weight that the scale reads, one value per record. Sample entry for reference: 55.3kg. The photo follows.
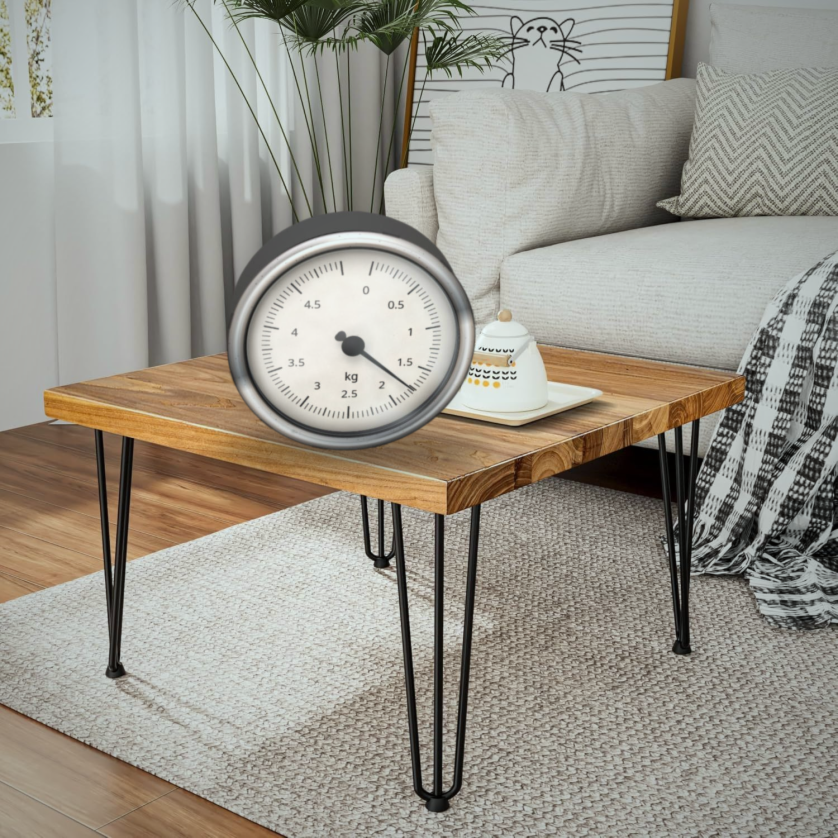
1.75kg
